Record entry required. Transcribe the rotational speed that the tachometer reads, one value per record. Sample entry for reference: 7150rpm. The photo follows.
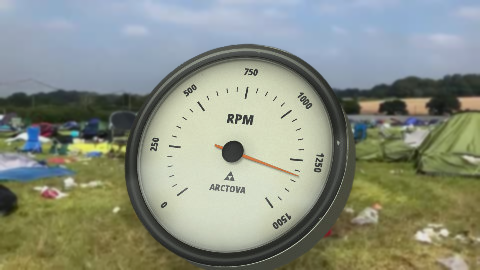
1325rpm
